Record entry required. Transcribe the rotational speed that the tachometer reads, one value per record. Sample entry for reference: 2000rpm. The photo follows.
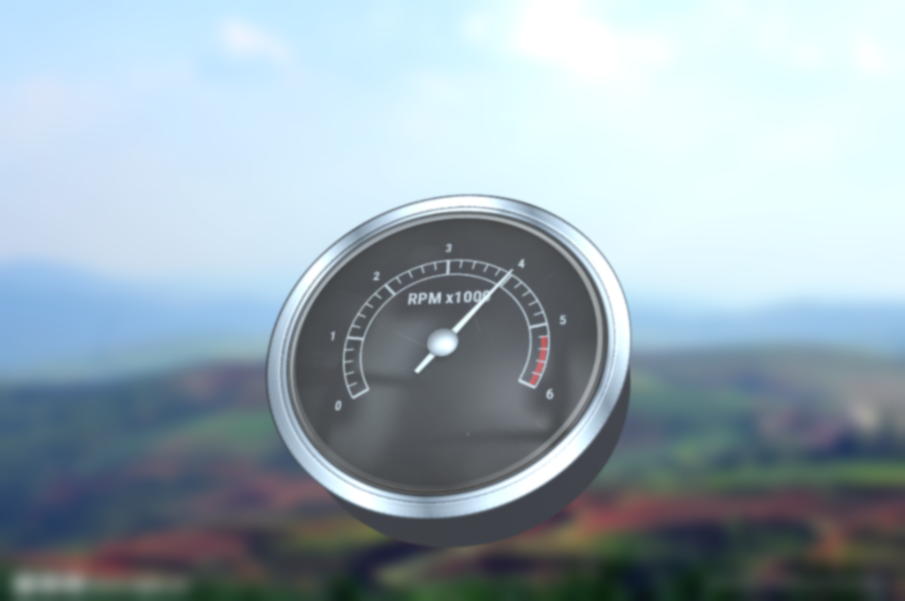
4000rpm
